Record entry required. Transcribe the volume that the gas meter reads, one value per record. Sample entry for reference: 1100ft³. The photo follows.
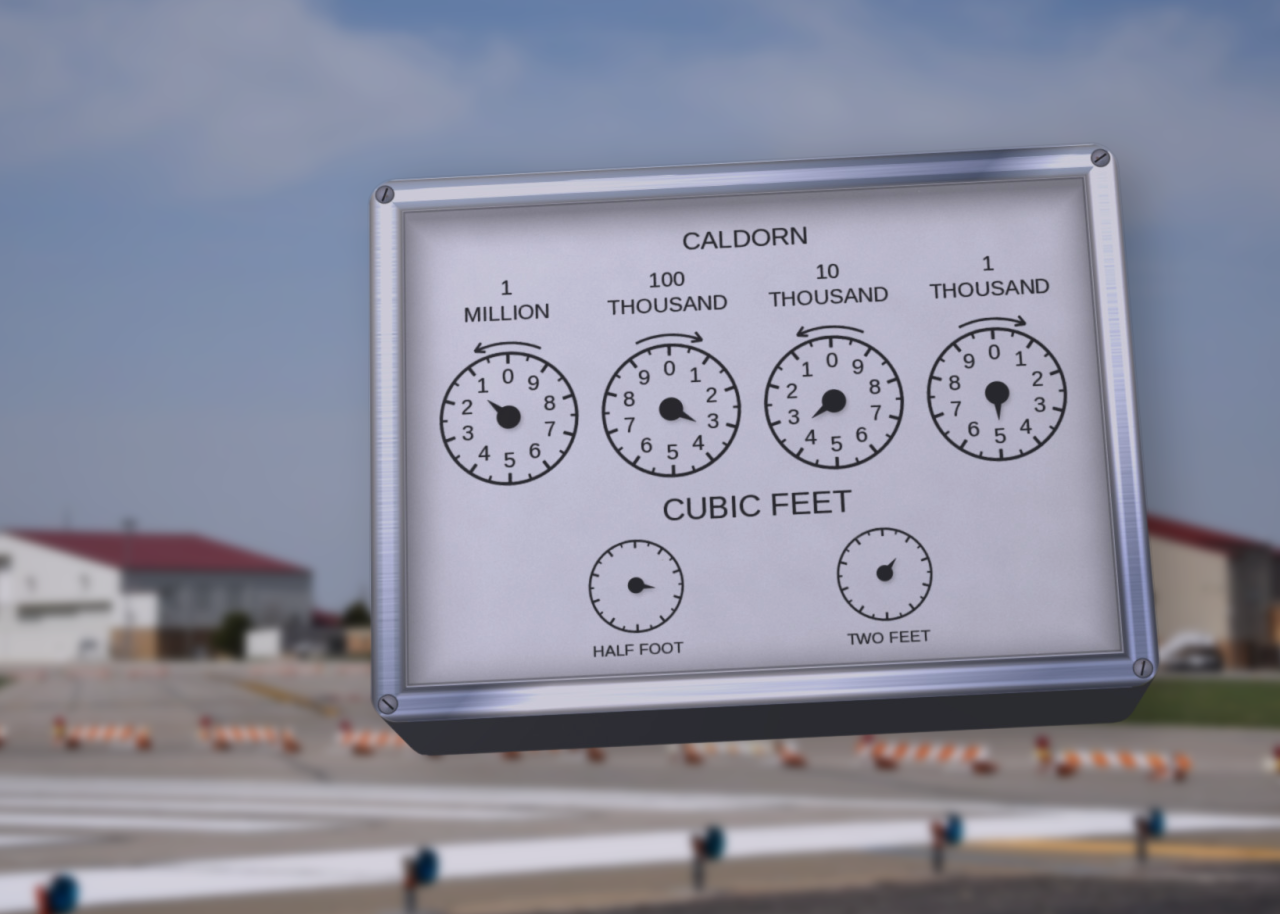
133500ft³
